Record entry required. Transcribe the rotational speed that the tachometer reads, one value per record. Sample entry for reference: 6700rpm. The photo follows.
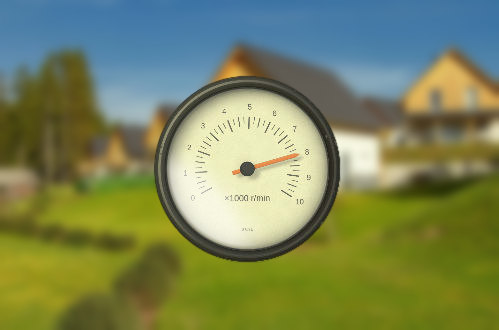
8000rpm
